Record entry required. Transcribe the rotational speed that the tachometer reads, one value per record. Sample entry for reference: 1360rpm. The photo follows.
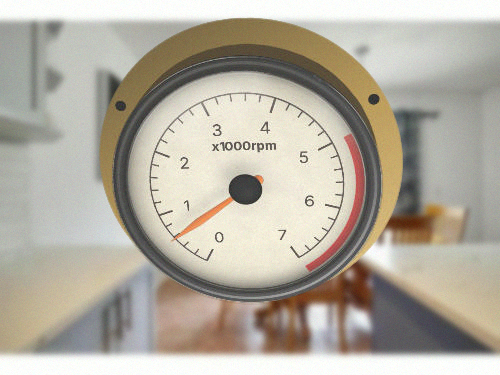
600rpm
